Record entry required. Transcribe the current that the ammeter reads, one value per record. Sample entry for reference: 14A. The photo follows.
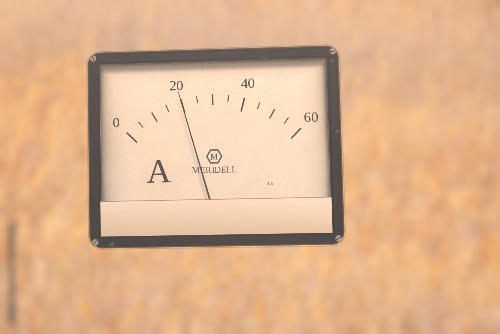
20A
